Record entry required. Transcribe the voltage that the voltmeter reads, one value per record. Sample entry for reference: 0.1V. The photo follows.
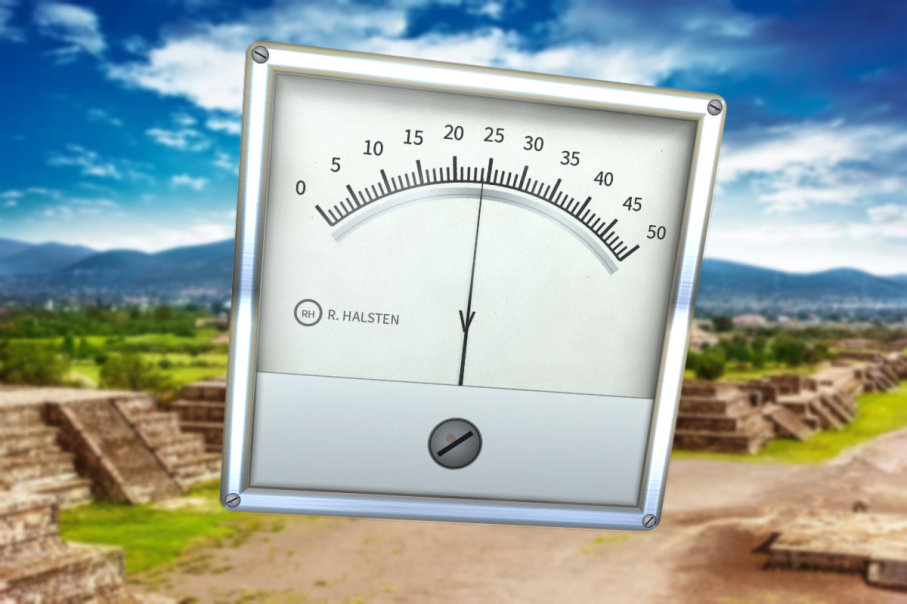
24V
